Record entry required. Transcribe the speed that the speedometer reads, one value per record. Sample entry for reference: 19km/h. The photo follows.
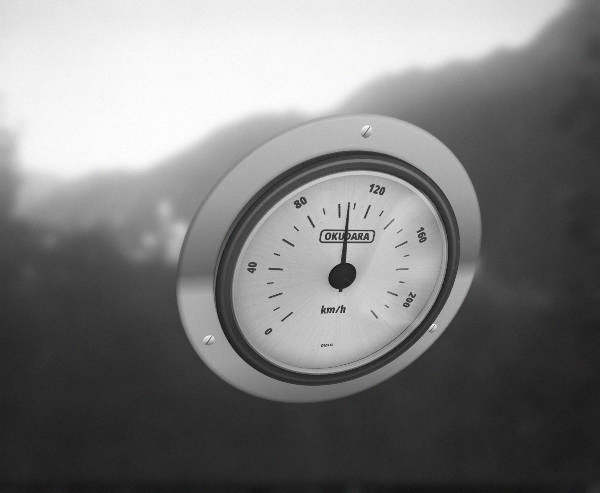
105km/h
